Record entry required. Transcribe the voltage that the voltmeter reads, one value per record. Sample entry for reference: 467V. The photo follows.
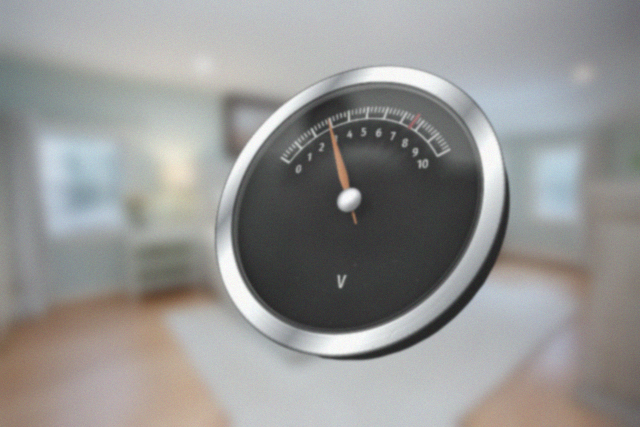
3V
